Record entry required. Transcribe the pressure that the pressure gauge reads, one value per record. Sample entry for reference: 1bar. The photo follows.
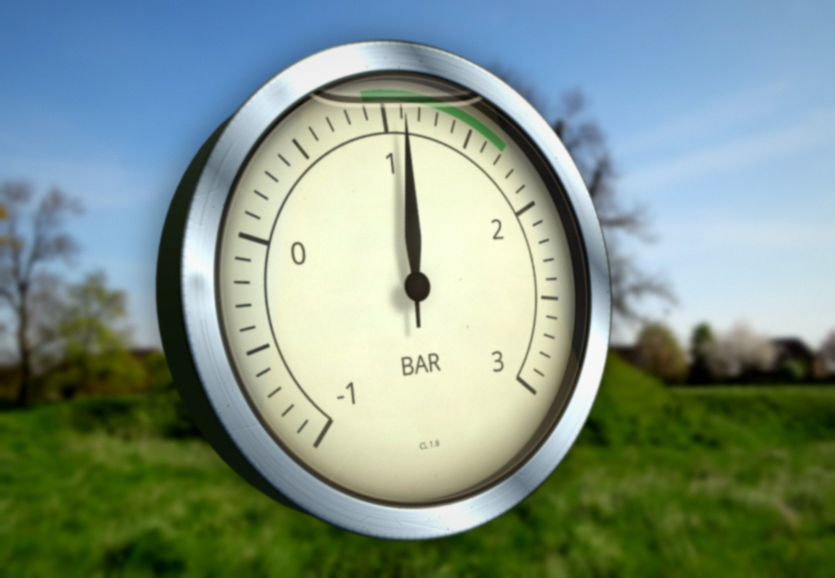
1.1bar
